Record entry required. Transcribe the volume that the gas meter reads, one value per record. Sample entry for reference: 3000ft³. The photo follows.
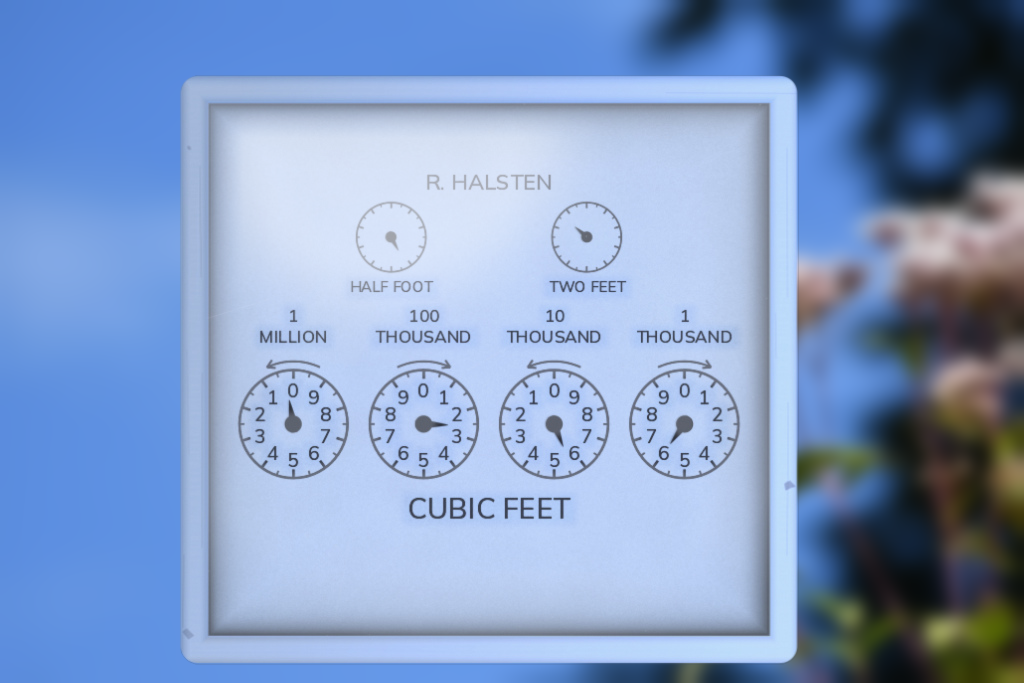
25600ft³
